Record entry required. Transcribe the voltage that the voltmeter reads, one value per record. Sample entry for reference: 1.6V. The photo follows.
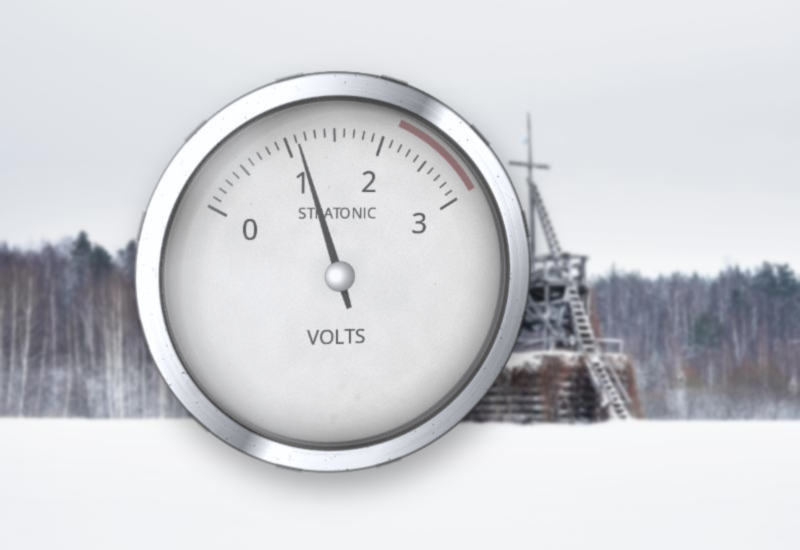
1.1V
